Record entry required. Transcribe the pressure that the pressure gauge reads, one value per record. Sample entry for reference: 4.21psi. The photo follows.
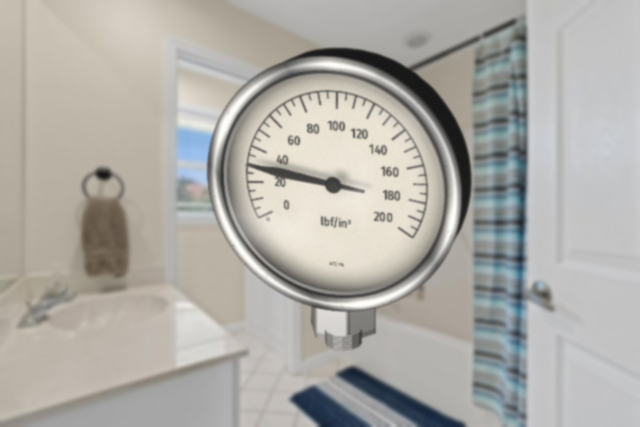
30psi
